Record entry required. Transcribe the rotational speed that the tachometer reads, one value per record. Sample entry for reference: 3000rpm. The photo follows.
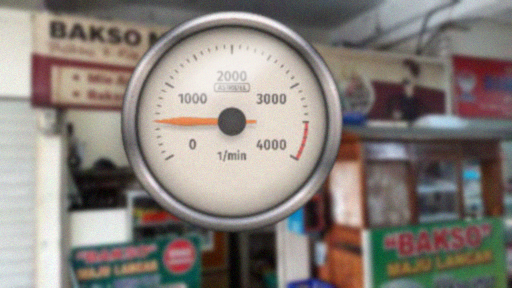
500rpm
